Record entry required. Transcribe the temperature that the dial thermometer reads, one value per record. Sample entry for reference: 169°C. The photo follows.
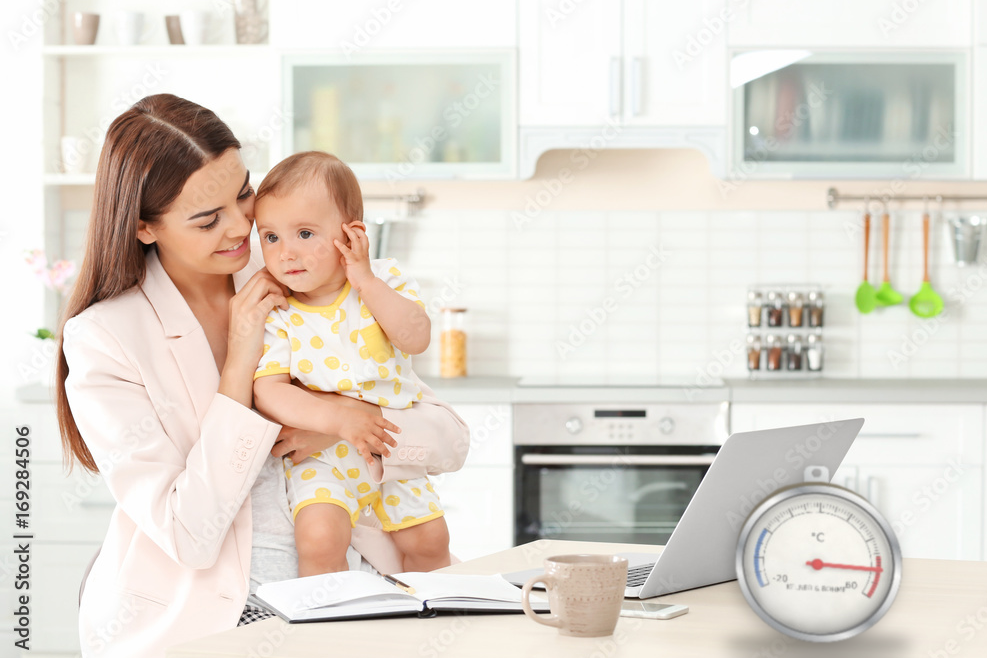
50°C
